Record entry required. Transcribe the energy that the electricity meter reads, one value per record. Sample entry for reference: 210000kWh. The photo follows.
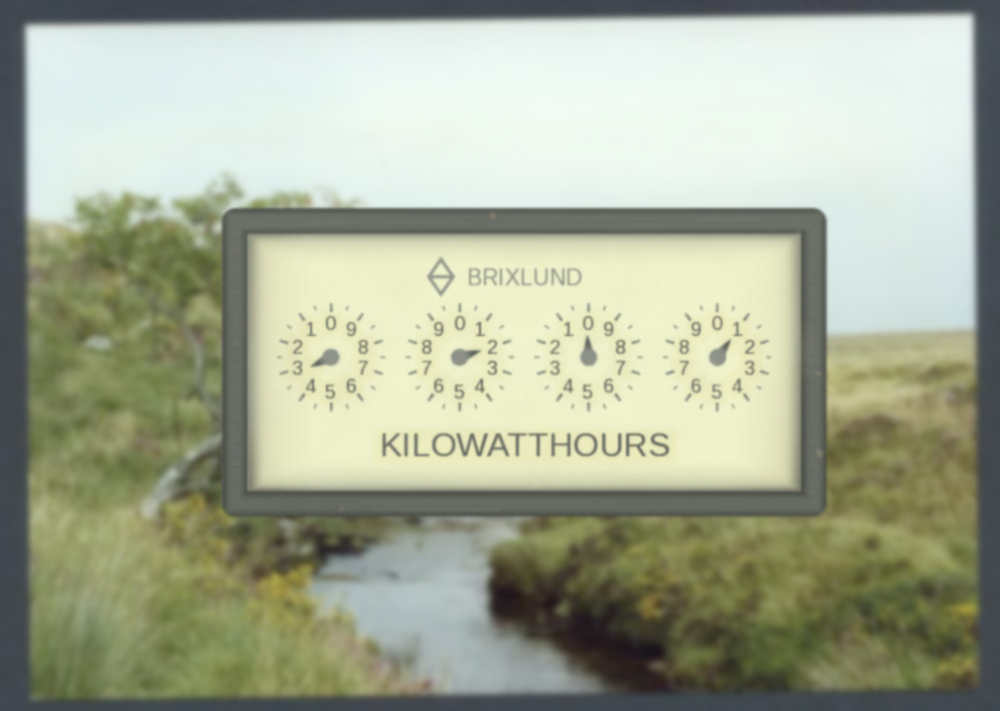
3201kWh
